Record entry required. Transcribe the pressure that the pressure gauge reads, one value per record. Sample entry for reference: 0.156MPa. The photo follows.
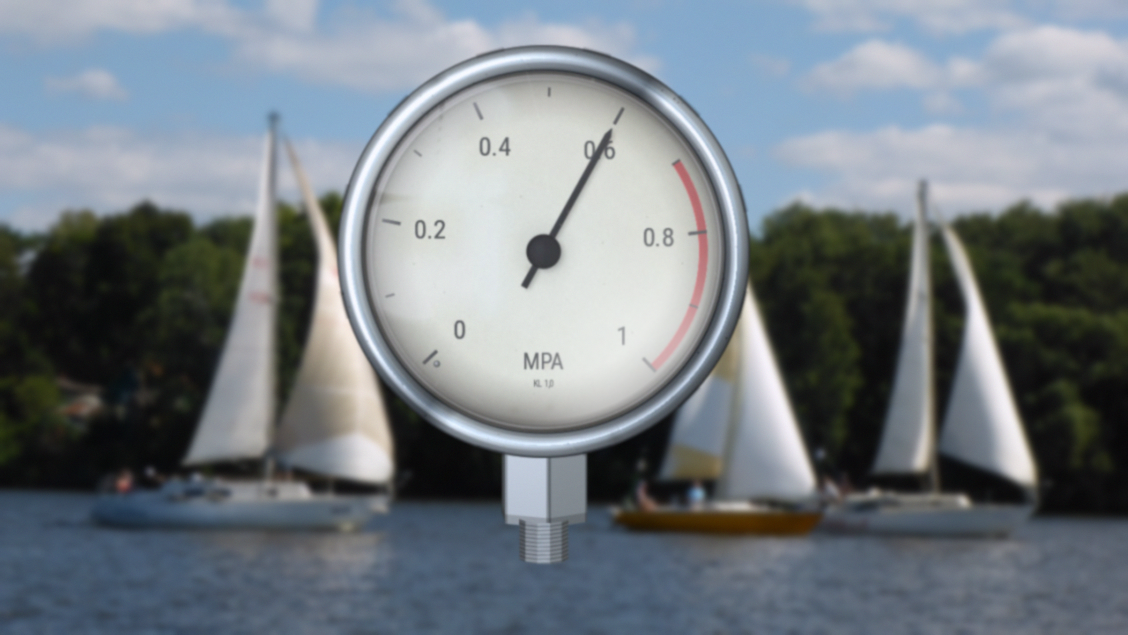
0.6MPa
